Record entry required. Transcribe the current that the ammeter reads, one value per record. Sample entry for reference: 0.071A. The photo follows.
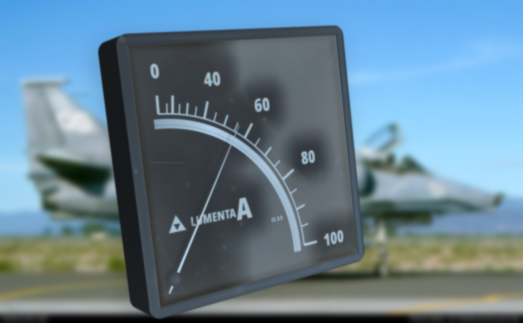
55A
